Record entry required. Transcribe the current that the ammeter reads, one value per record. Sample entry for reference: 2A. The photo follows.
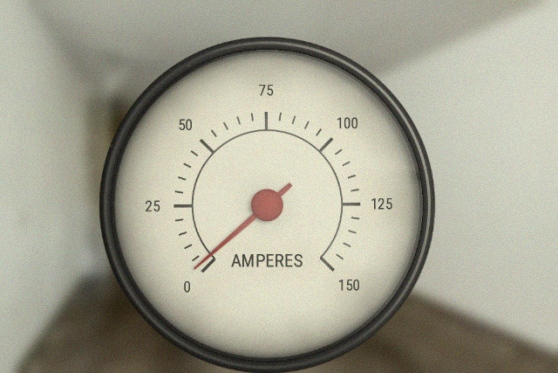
2.5A
